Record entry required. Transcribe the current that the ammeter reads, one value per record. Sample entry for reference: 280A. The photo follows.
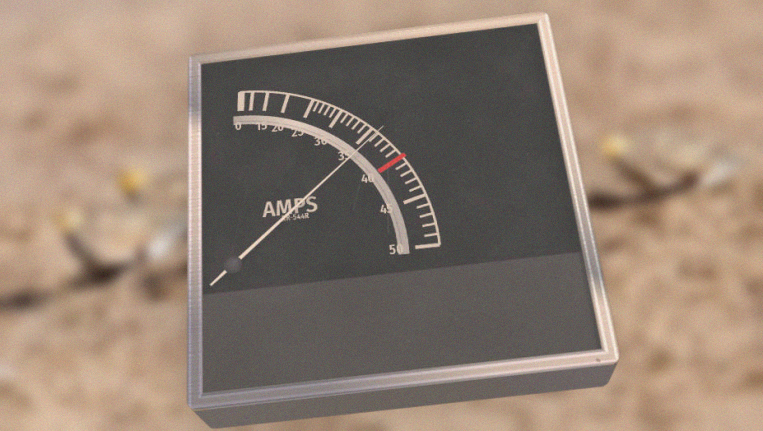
36A
